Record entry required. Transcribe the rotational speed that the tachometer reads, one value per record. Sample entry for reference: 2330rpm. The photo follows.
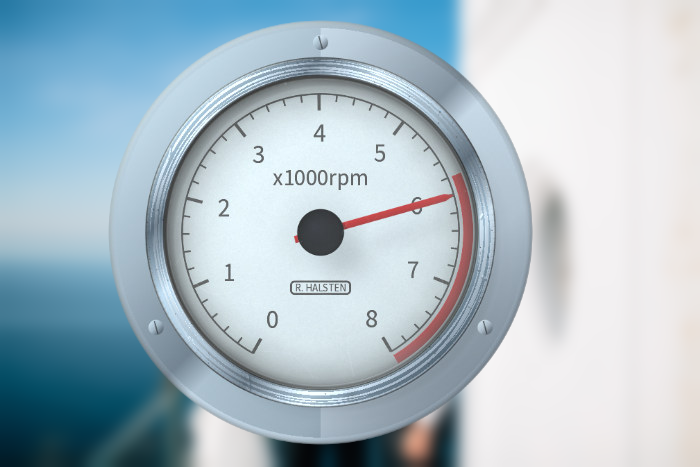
6000rpm
